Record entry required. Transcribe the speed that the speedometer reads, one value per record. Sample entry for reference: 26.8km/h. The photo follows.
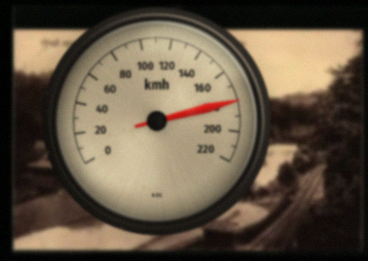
180km/h
